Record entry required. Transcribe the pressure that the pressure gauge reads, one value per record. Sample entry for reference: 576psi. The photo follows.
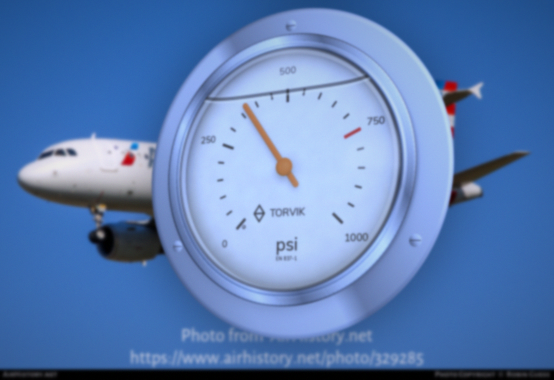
375psi
